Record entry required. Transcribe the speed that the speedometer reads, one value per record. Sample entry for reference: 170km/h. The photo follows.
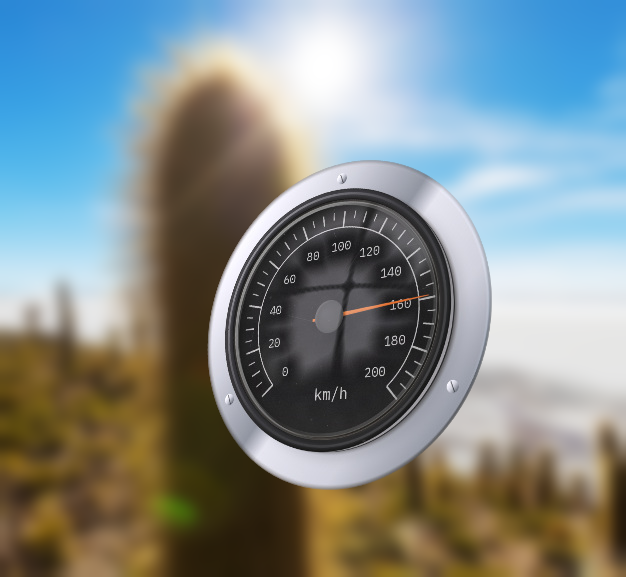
160km/h
